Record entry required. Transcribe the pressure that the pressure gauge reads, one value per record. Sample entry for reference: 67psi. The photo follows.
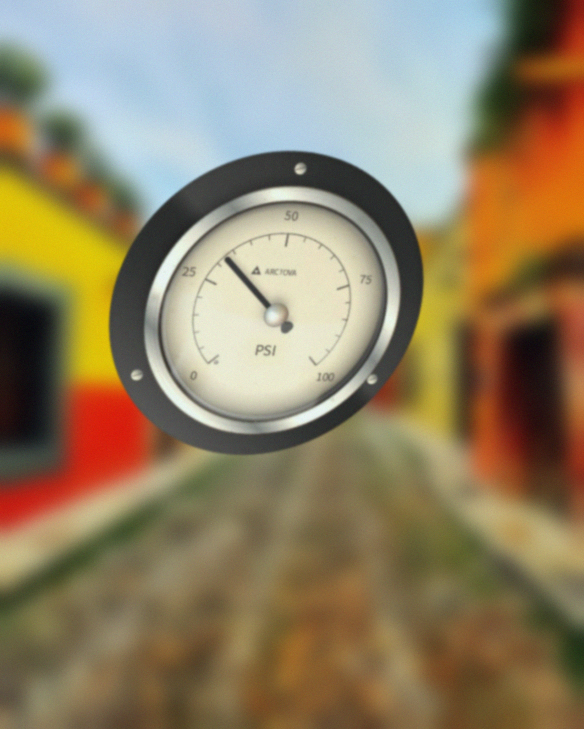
32.5psi
